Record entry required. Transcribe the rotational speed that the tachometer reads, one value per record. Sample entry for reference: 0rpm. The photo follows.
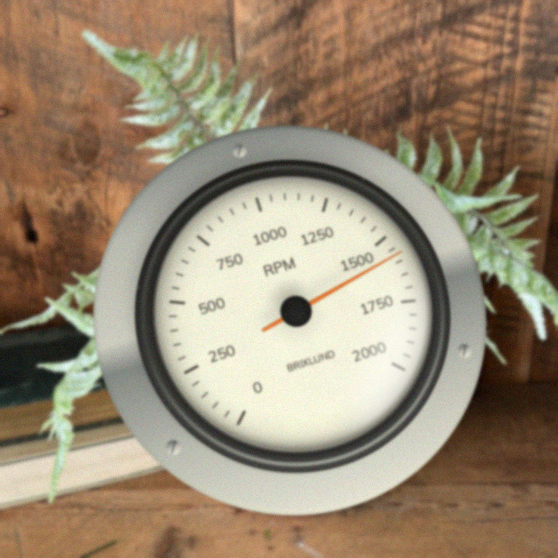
1575rpm
